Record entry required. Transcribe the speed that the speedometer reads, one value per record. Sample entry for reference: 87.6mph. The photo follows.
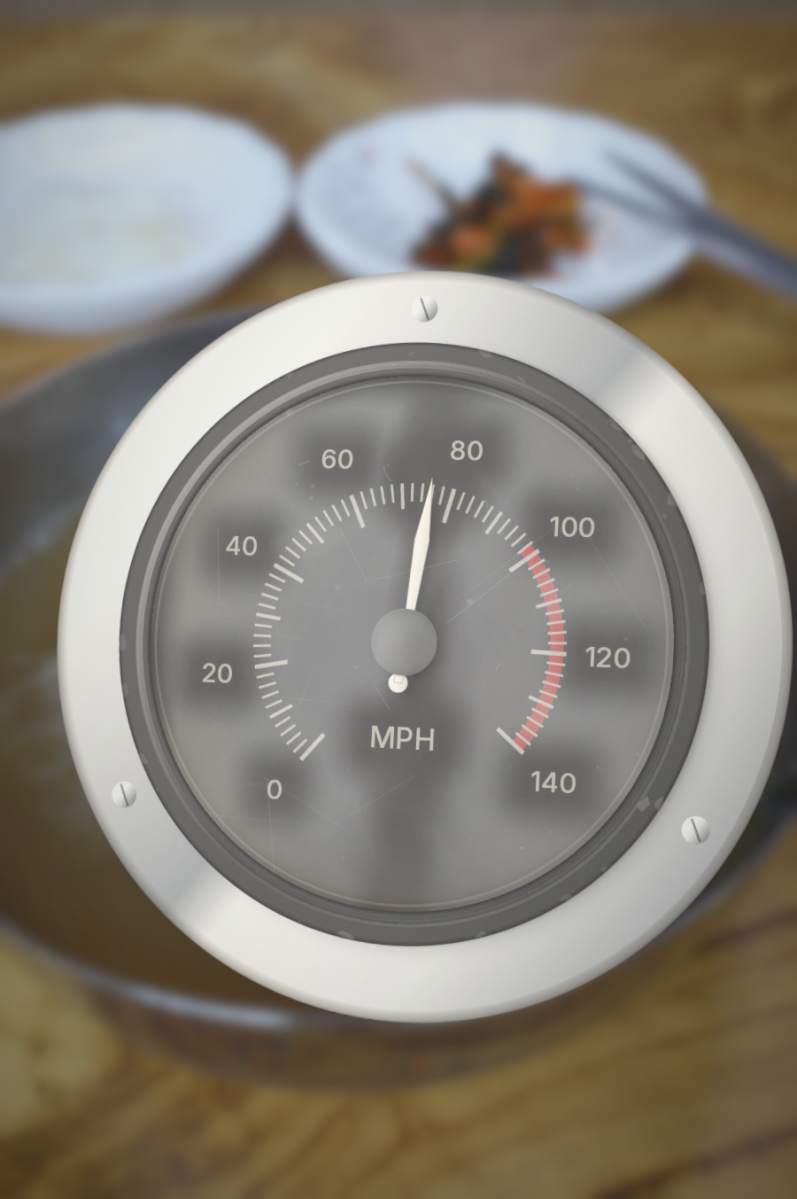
76mph
